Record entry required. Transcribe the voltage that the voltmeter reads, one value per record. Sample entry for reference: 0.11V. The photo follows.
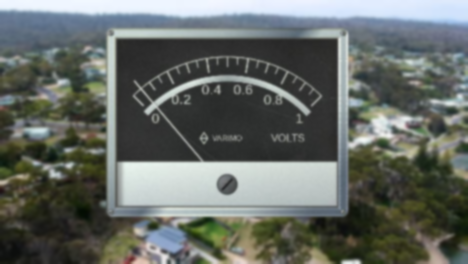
0.05V
